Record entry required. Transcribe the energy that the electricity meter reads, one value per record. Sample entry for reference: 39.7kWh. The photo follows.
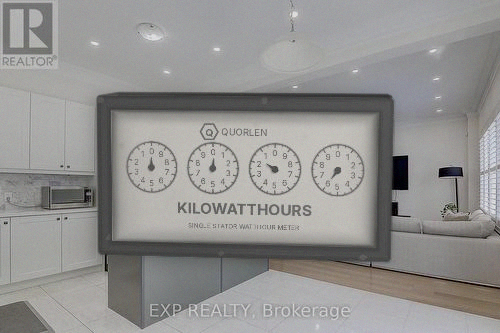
16kWh
